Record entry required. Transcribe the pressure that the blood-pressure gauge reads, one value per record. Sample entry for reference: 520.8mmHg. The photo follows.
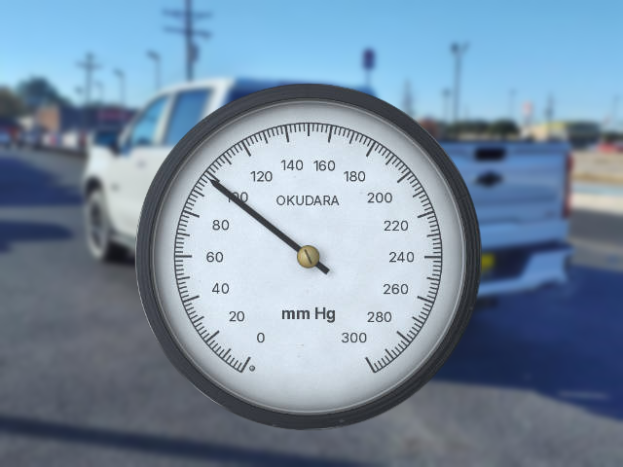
98mmHg
